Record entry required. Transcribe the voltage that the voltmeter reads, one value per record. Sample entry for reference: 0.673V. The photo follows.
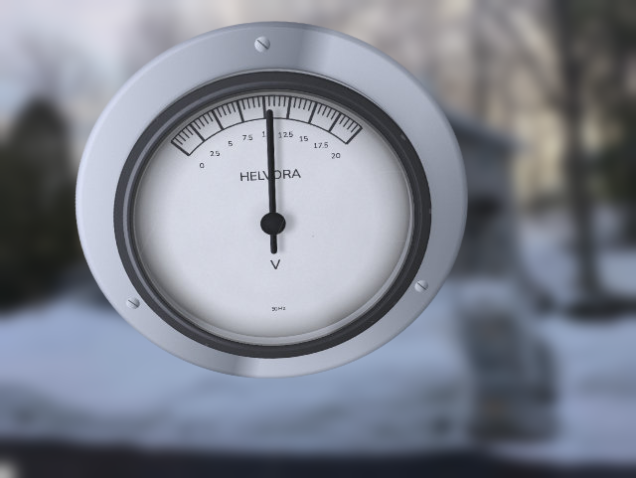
10.5V
